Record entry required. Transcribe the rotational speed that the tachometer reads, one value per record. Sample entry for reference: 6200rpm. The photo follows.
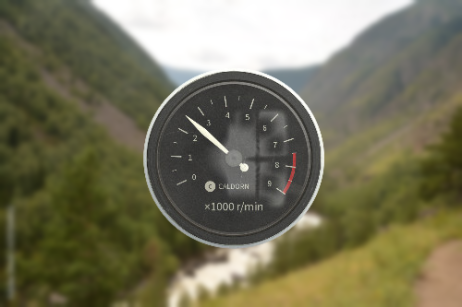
2500rpm
